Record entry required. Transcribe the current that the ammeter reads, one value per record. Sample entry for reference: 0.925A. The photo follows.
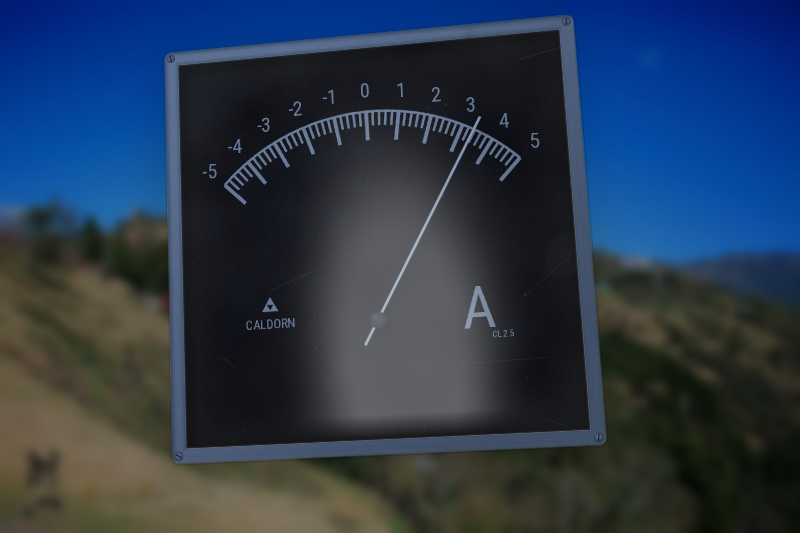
3.4A
